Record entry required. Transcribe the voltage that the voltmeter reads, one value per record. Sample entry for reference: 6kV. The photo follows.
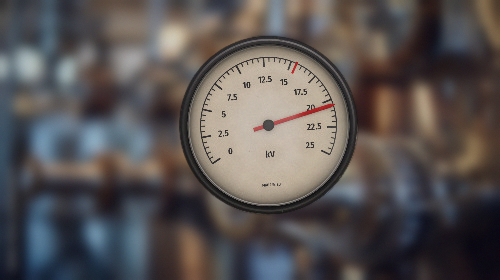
20.5kV
